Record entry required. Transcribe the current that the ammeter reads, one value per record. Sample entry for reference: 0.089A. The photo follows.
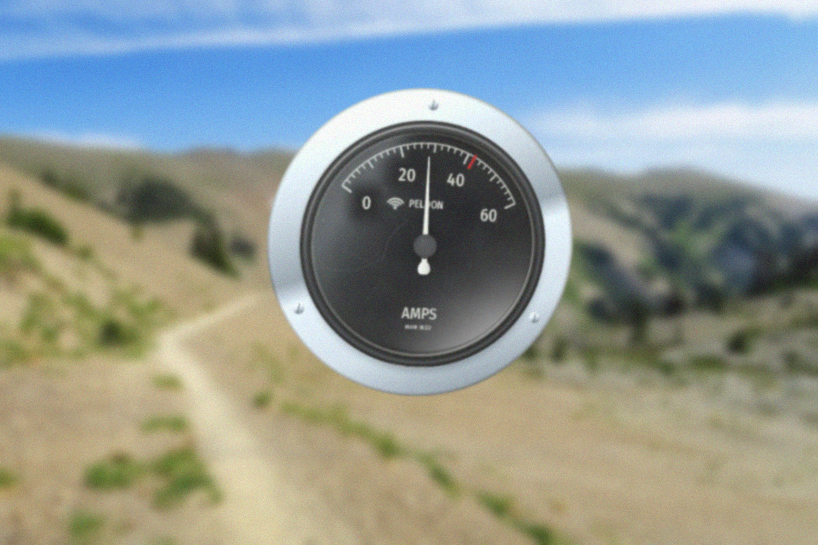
28A
